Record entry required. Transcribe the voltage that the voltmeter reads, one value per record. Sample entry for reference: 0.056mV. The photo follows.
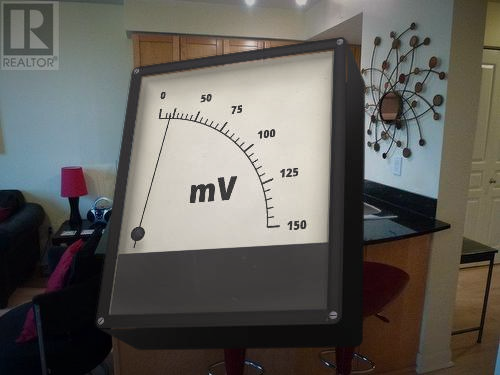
25mV
